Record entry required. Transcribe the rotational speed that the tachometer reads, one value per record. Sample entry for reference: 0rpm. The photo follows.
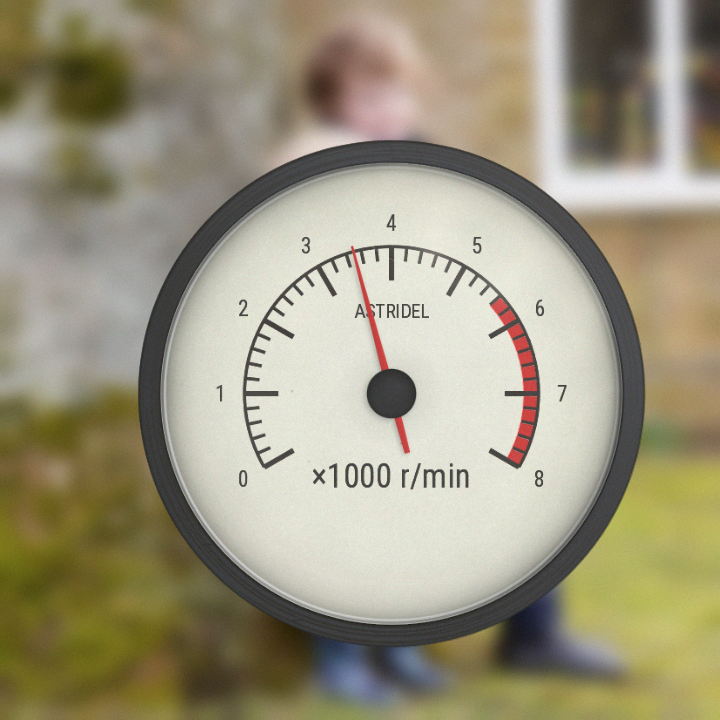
3500rpm
